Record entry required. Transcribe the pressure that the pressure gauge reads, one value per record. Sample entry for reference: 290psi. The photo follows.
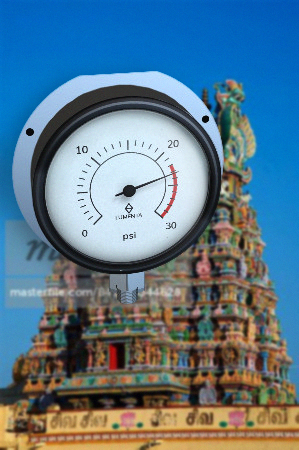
23psi
